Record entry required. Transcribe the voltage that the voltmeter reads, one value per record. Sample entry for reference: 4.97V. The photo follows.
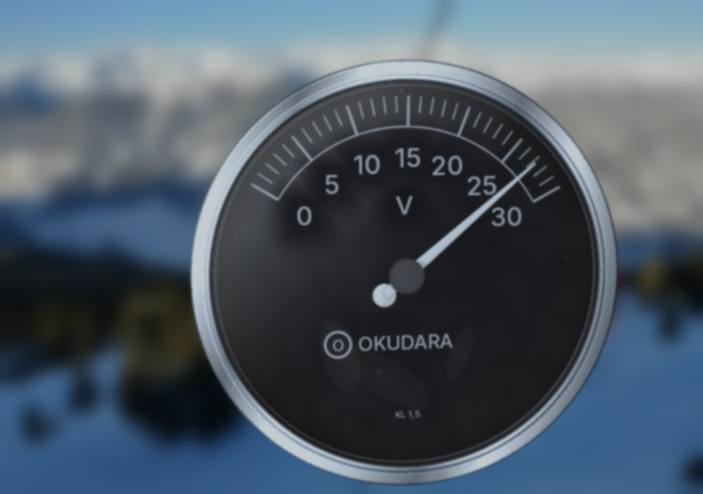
27V
